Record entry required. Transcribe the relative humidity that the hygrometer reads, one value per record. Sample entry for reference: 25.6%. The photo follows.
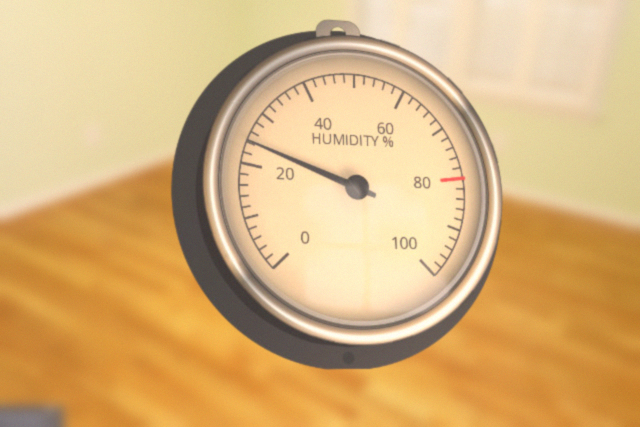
24%
